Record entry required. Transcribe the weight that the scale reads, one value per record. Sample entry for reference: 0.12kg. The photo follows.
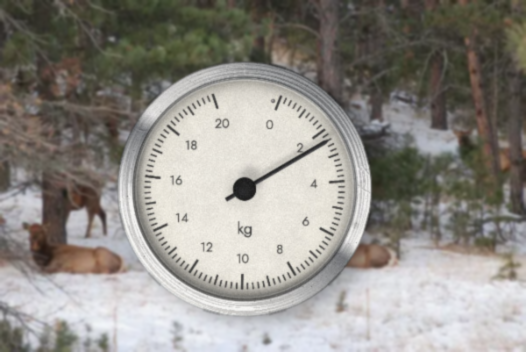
2.4kg
